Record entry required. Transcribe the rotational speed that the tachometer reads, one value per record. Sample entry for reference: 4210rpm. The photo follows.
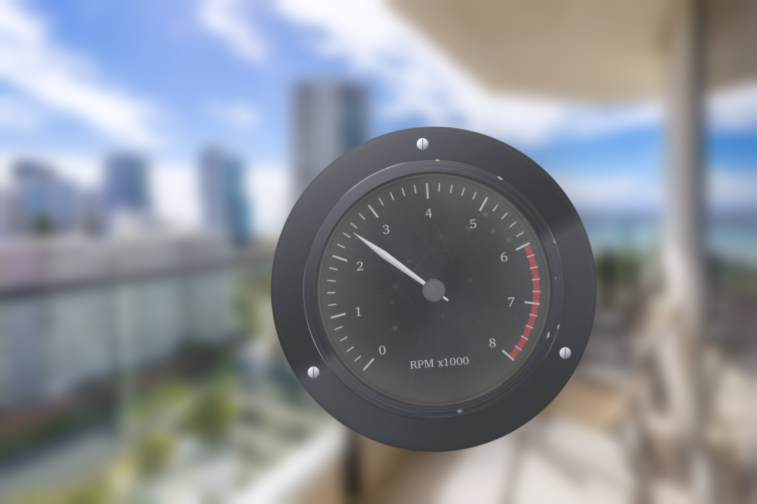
2500rpm
